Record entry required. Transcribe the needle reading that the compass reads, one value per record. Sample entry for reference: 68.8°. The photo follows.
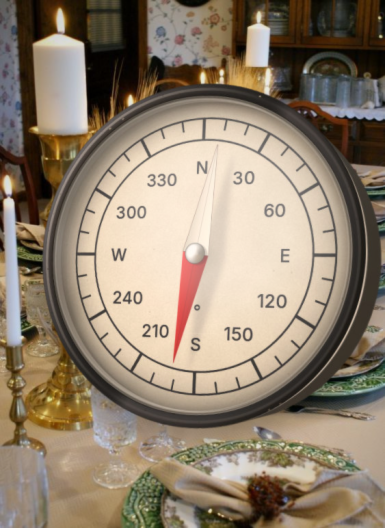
190°
